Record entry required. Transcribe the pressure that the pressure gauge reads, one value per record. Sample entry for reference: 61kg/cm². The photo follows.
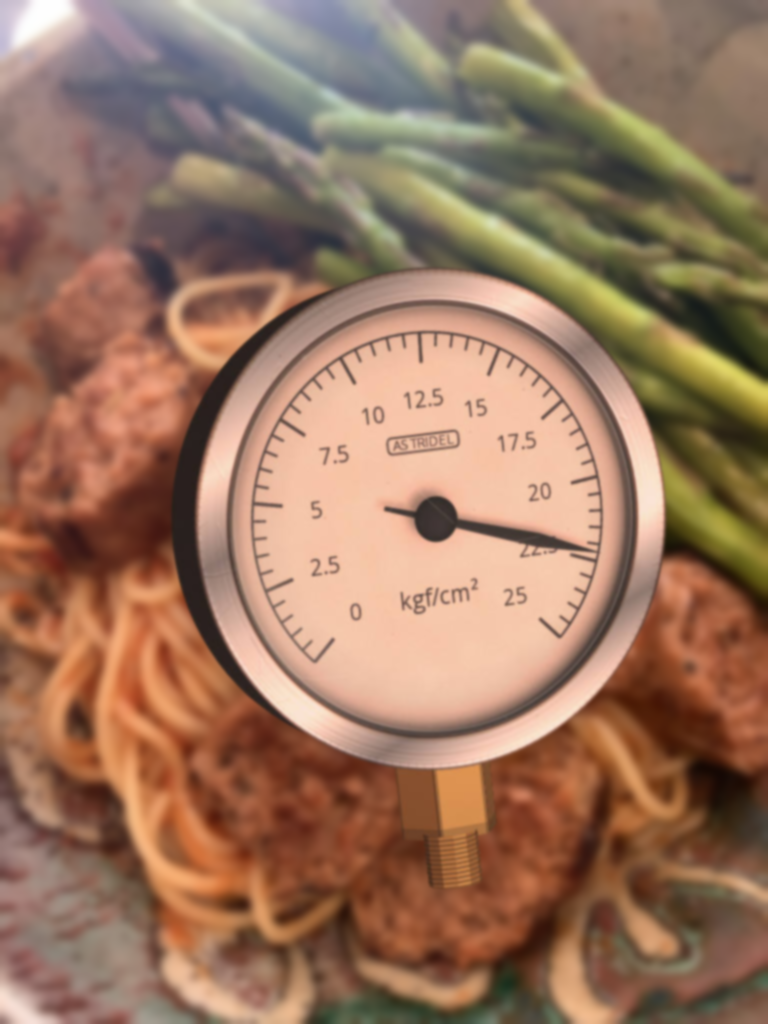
22.25kg/cm²
